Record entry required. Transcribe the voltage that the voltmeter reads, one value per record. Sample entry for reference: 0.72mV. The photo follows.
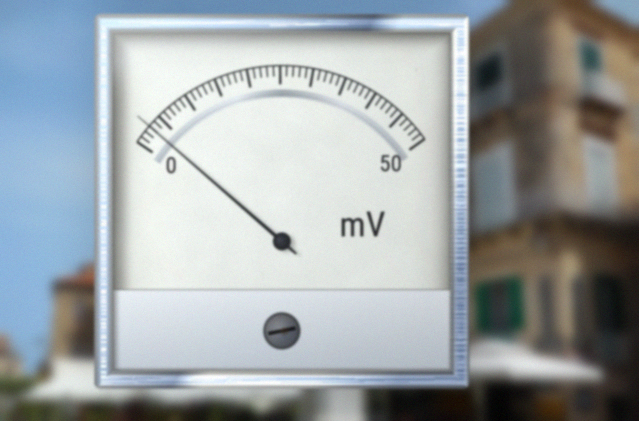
3mV
